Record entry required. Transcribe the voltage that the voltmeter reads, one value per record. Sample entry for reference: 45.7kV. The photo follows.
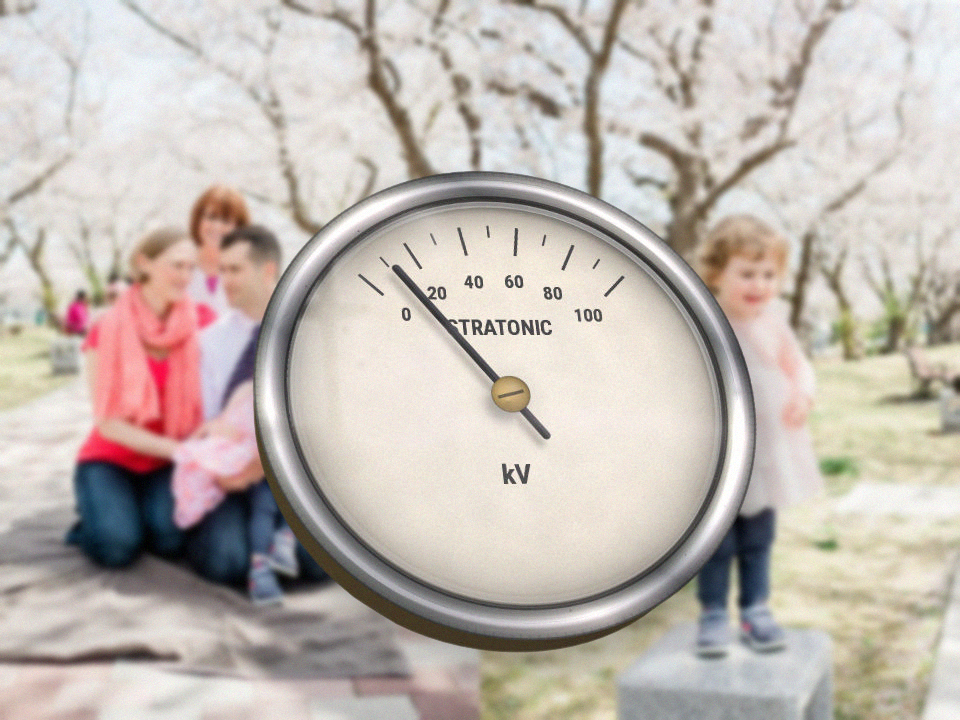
10kV
